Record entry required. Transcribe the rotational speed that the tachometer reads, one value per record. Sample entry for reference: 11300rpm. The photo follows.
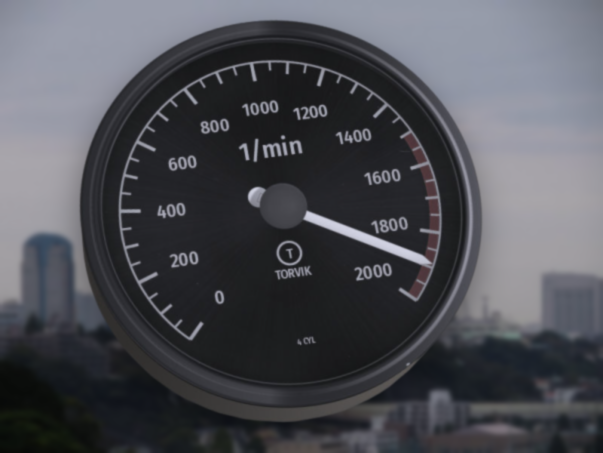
1900rpm
